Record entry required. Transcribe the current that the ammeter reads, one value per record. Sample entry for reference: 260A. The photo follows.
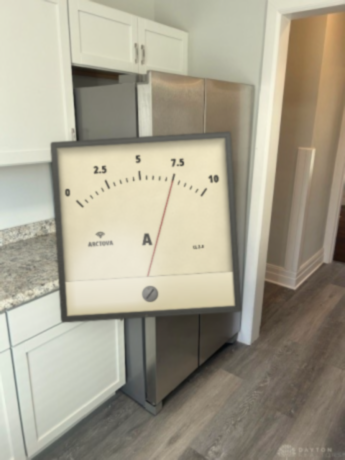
7.5A
